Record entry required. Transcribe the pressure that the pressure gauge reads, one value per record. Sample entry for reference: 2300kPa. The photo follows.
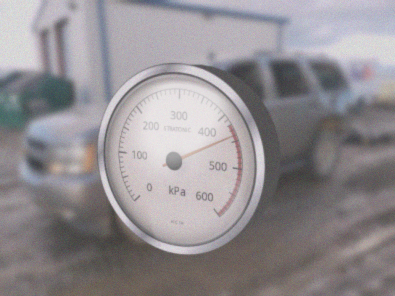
440kPa
